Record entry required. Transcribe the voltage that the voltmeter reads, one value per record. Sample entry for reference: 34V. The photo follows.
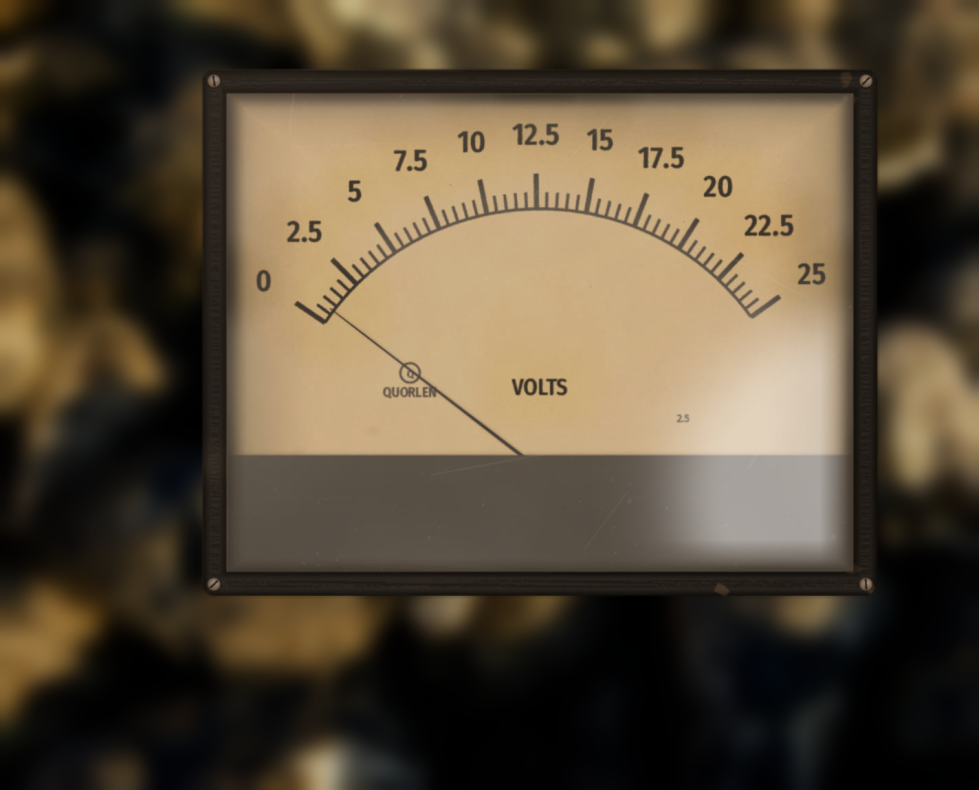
0.75V
